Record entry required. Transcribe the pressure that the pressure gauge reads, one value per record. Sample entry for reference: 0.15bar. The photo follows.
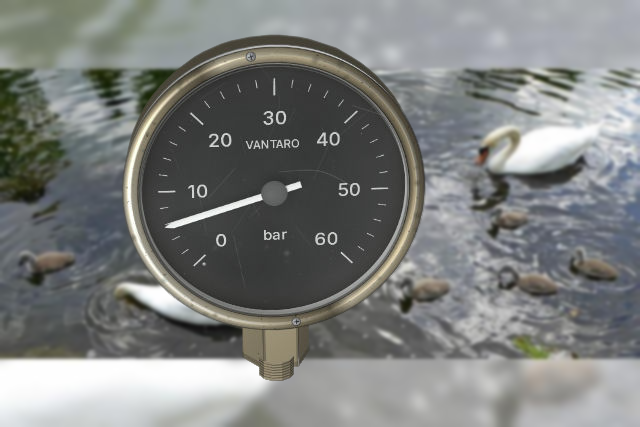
6bar
